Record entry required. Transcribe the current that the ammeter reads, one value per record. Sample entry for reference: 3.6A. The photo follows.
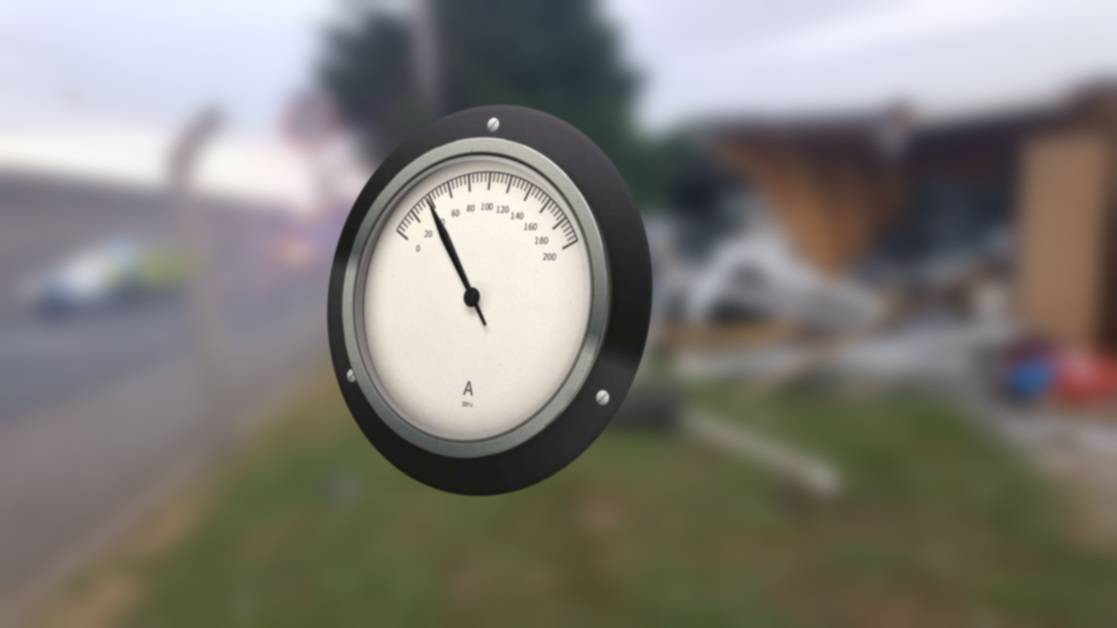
40A
